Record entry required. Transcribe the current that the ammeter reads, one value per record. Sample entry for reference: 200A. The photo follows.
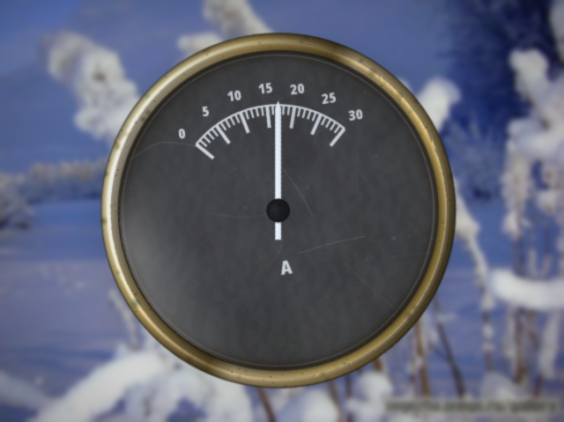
17A
